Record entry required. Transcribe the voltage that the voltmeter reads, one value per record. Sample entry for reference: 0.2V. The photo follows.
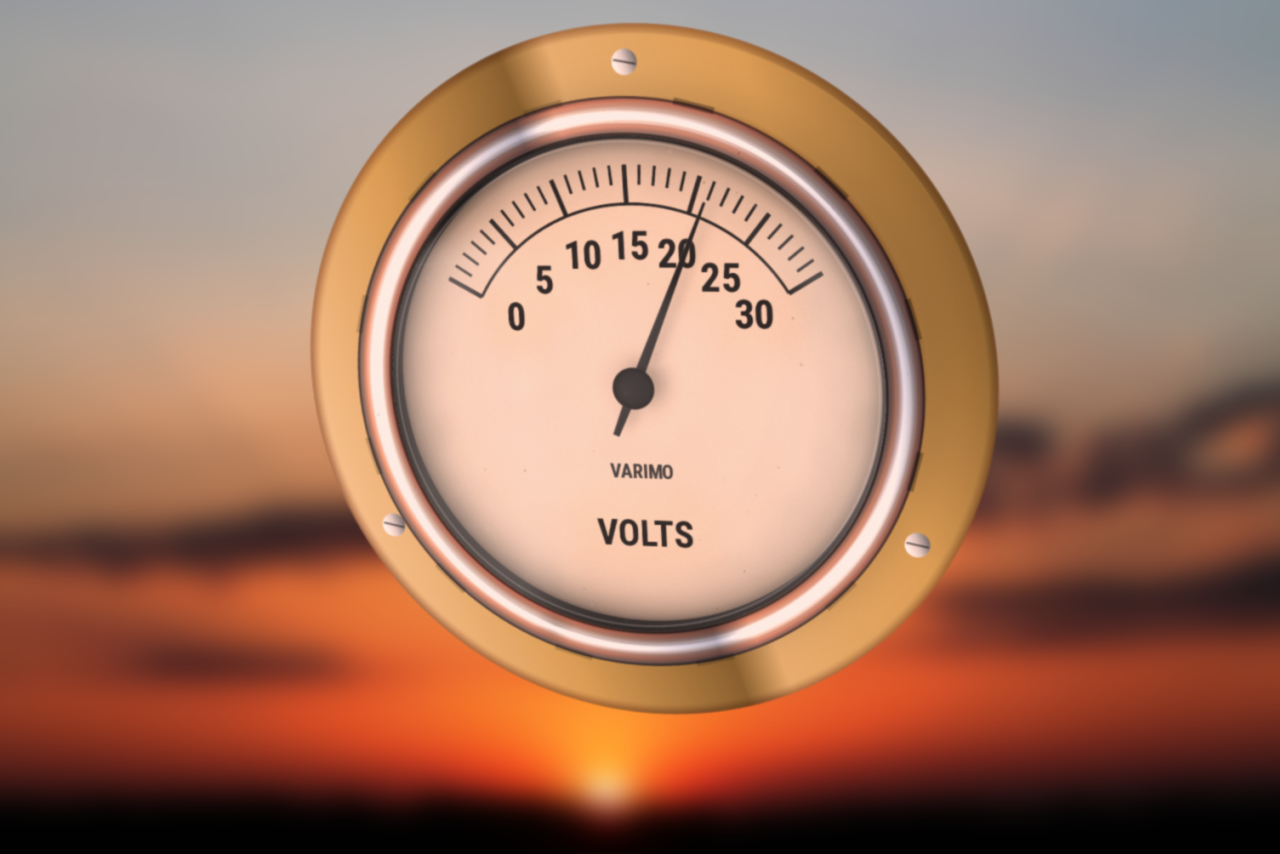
21V
